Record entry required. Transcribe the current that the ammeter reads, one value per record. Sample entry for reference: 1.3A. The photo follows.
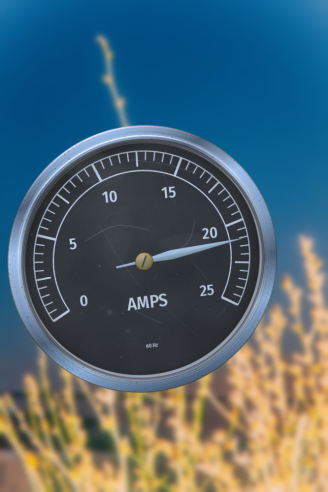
21A
